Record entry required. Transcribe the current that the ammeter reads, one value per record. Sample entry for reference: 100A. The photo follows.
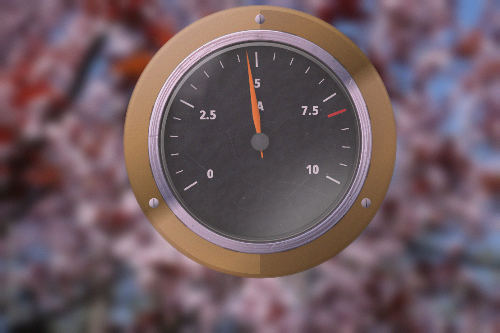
4.75A
